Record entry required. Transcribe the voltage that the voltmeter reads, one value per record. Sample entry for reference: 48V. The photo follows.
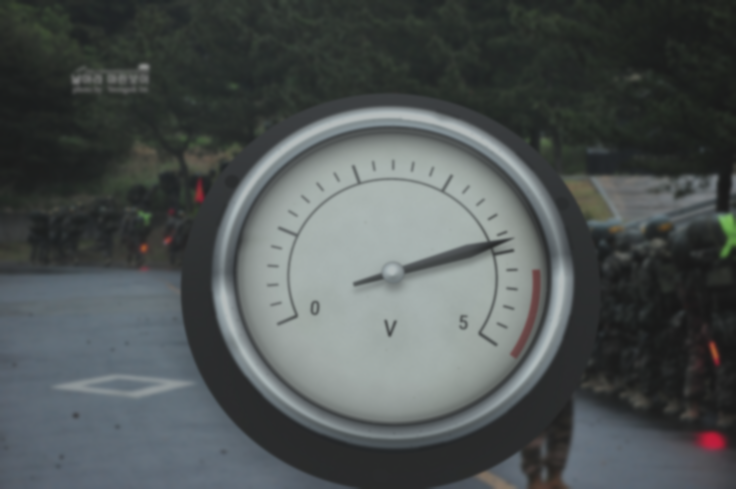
3.9V
